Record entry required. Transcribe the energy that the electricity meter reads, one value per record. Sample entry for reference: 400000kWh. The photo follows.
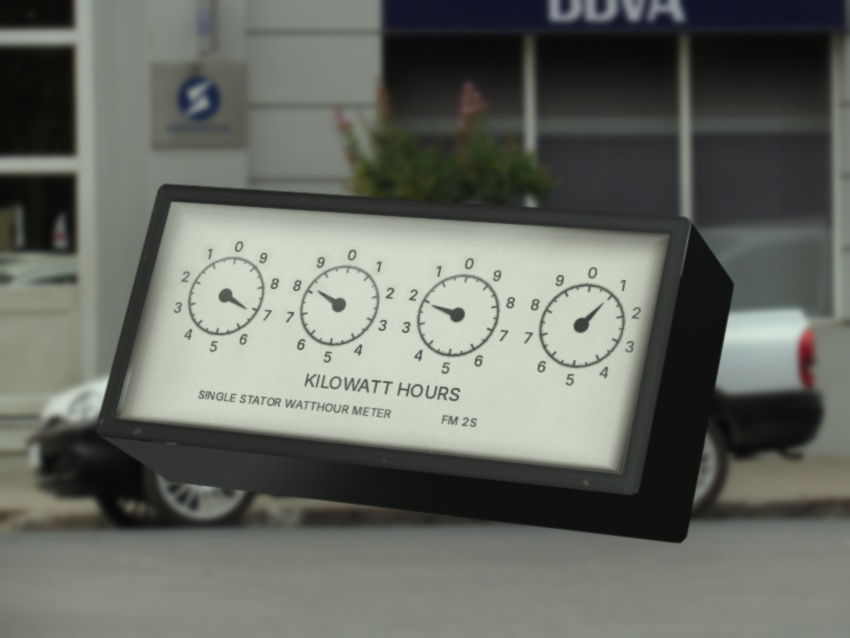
6821kWh
